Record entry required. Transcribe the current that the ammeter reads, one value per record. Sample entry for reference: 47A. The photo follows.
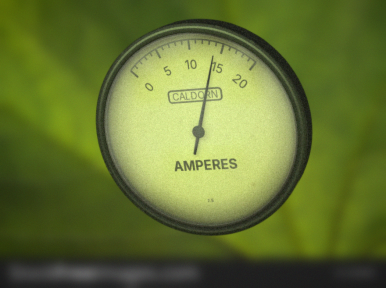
14A
